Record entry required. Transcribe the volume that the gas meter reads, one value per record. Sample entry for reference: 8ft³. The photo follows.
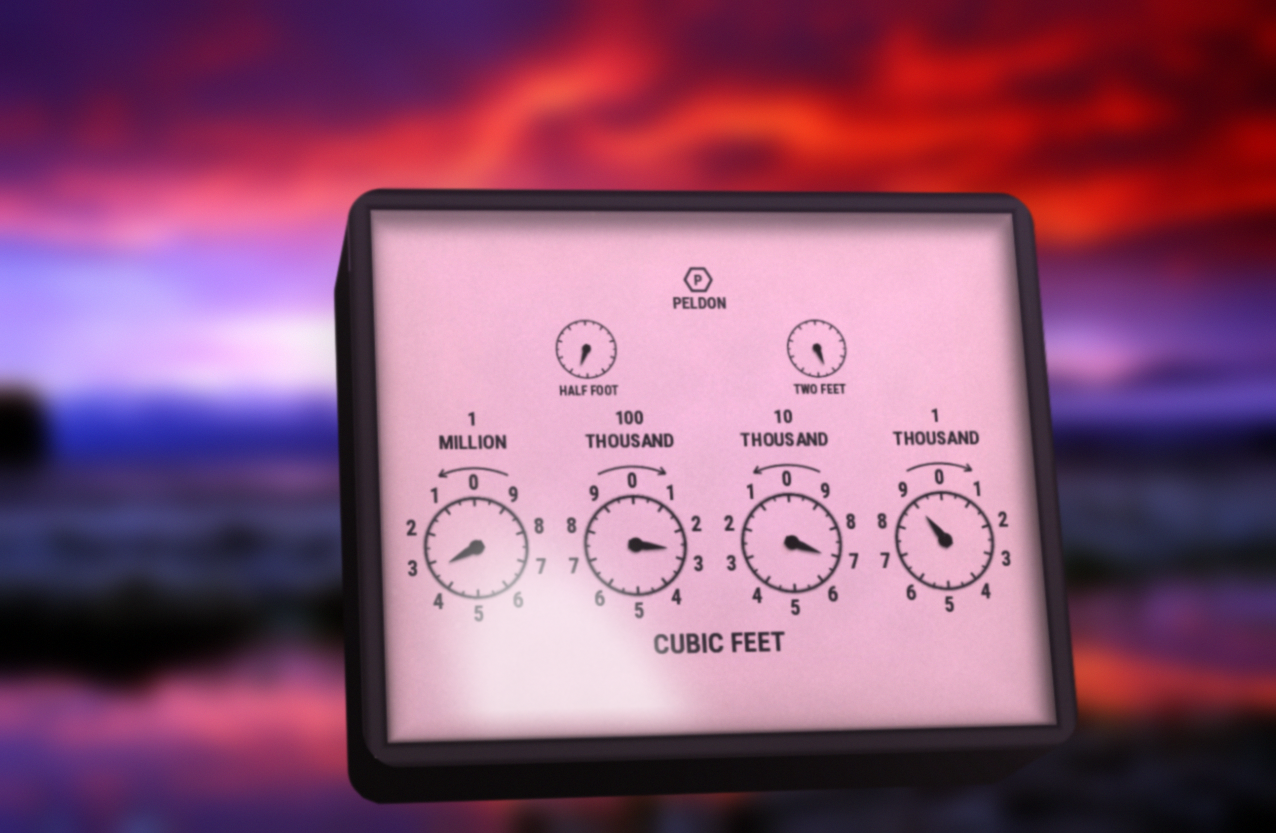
326900ft³
